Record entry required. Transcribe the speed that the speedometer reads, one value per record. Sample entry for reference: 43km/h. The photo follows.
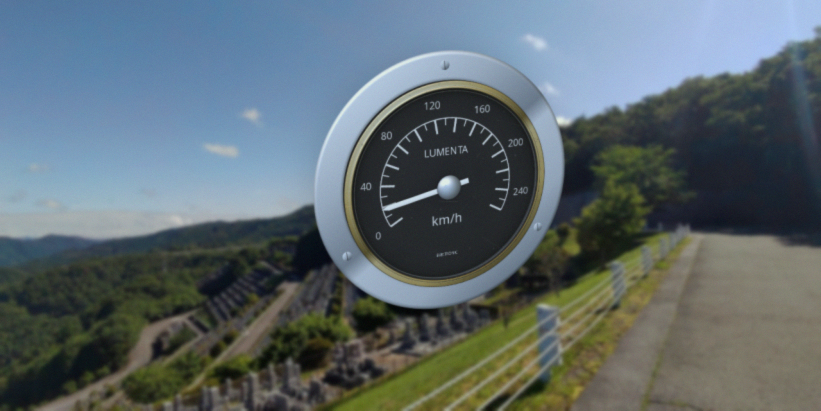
20km/h
